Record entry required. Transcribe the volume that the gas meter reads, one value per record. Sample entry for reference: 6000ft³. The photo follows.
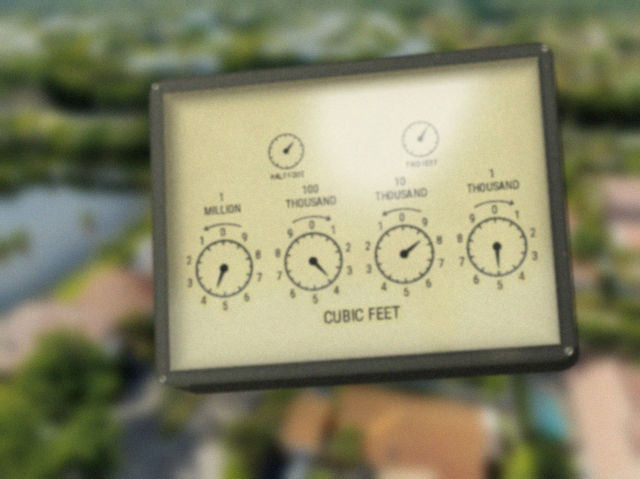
438500ft³
